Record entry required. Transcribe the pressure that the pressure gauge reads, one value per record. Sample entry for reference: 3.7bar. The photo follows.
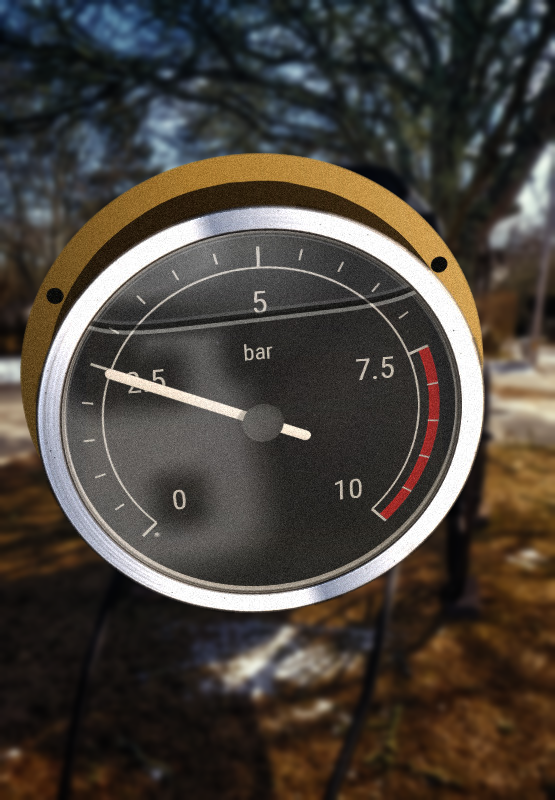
2.5bar
